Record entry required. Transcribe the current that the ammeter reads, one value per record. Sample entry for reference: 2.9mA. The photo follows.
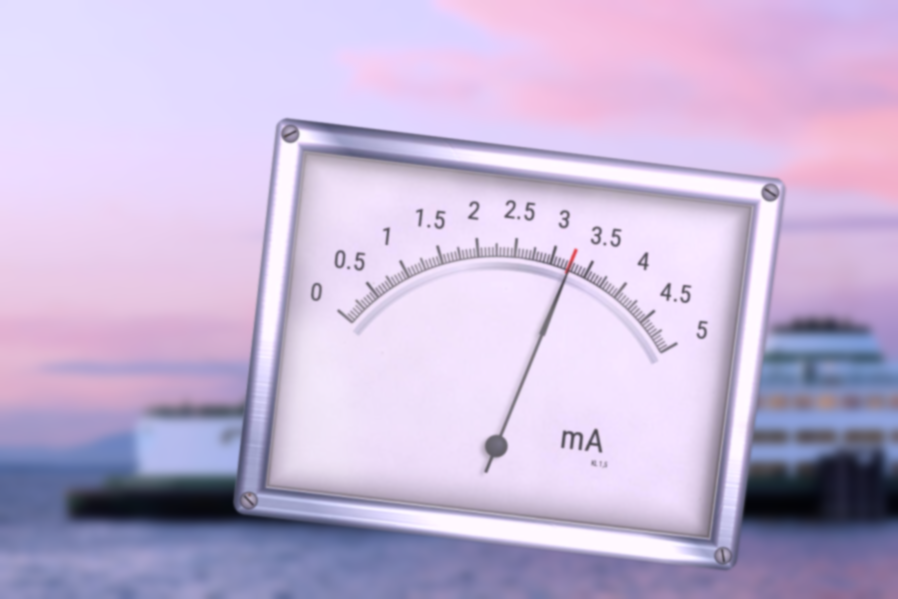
3.25mA
